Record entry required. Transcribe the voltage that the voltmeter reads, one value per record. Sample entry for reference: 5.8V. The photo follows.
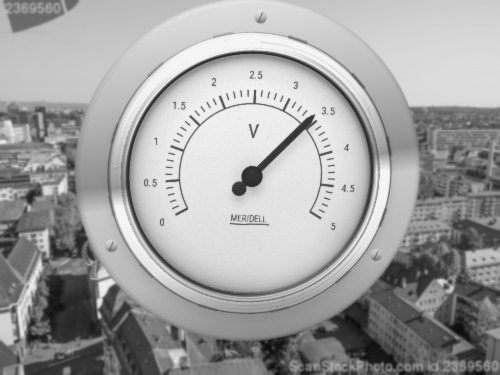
3.4V
